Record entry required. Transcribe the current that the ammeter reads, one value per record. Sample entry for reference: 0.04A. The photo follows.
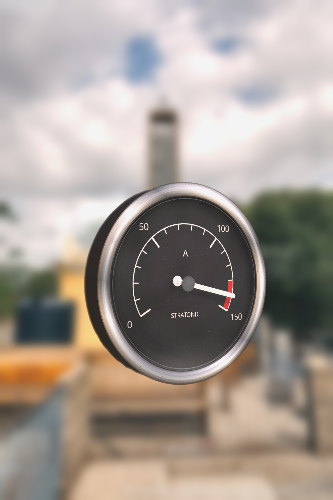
140A
